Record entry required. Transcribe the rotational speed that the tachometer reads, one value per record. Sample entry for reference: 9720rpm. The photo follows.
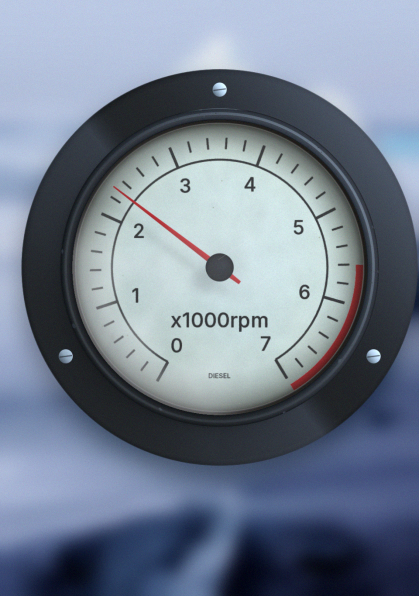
2300rpm
